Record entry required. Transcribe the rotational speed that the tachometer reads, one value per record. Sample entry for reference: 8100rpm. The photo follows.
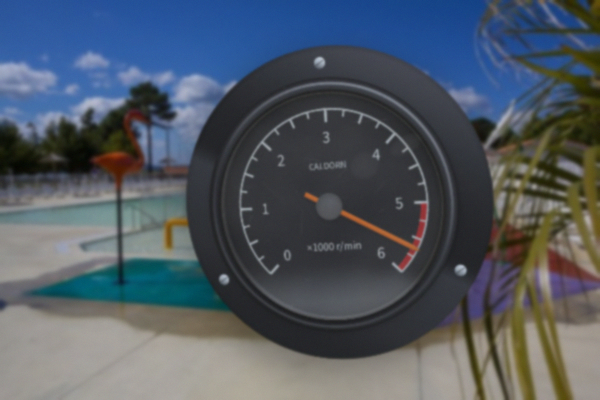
5625rpm
